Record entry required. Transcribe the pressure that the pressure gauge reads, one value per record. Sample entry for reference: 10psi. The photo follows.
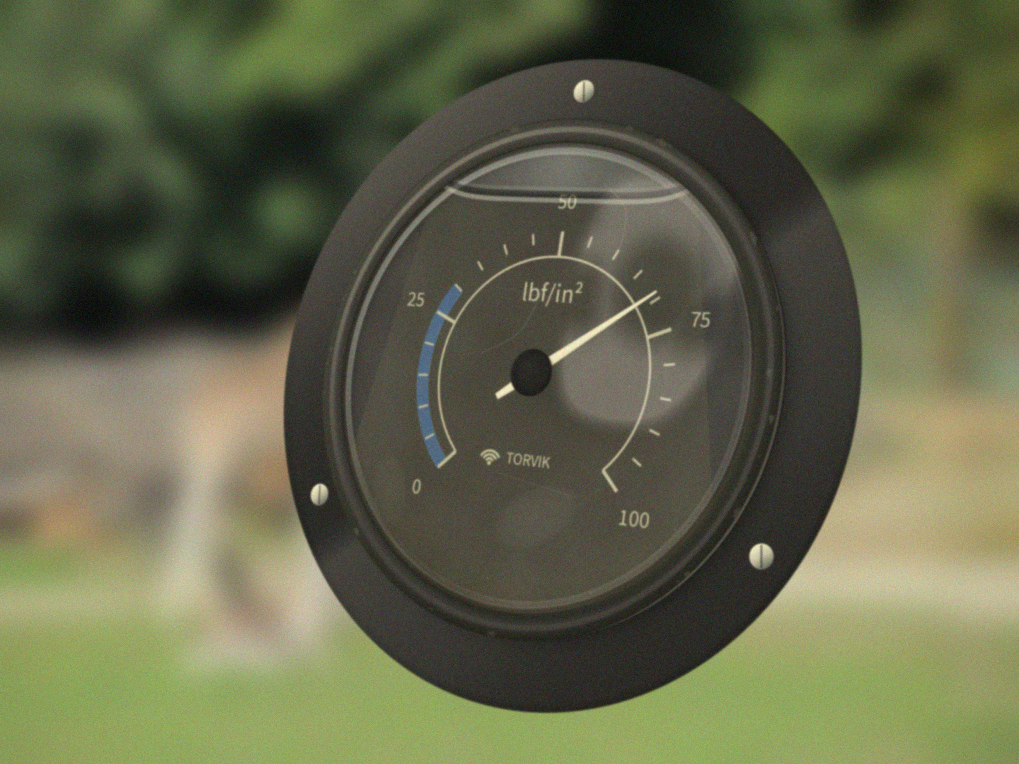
70psi
